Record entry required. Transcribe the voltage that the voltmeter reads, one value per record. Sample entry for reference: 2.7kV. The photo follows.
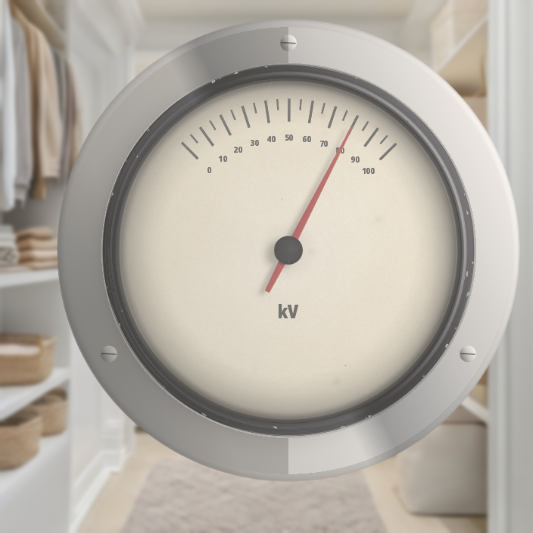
80kV
